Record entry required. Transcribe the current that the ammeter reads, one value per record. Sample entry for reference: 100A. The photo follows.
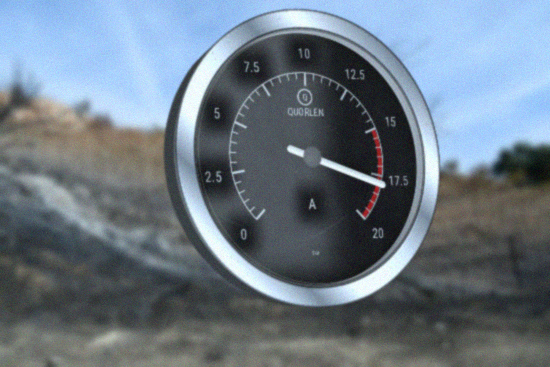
18A
